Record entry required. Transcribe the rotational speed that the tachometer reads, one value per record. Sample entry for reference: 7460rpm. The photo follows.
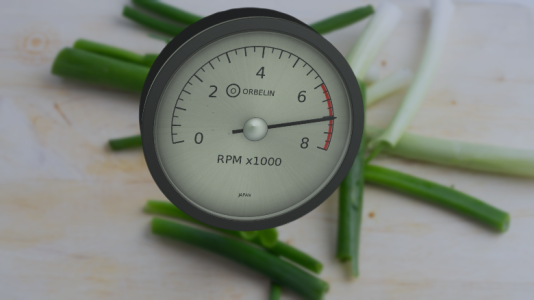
7000rpm
